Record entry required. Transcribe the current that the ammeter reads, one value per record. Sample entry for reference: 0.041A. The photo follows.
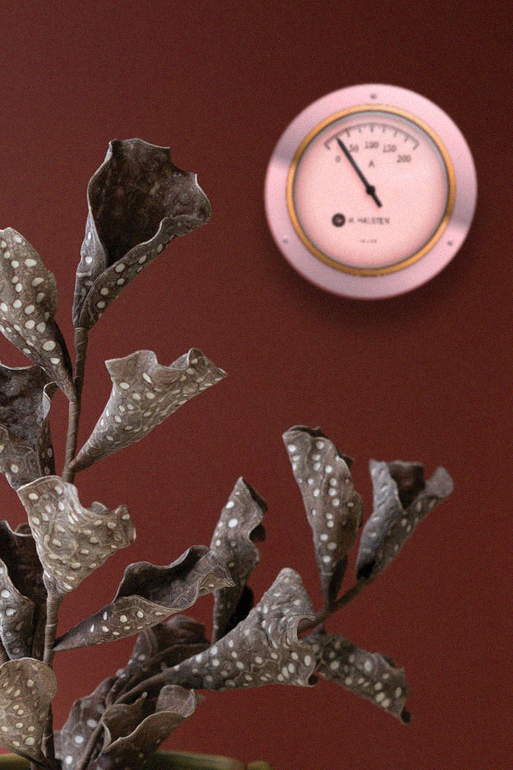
25A
